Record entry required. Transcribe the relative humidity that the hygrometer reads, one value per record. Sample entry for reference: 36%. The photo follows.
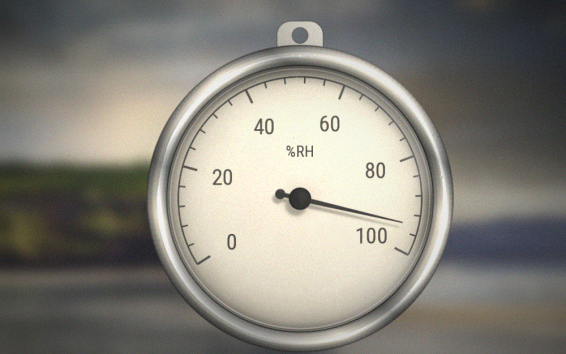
94%
